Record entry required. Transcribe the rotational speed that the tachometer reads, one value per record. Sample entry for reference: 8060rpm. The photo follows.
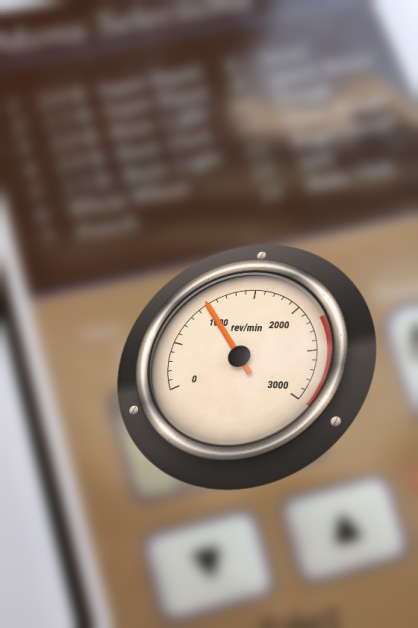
1000rpm
